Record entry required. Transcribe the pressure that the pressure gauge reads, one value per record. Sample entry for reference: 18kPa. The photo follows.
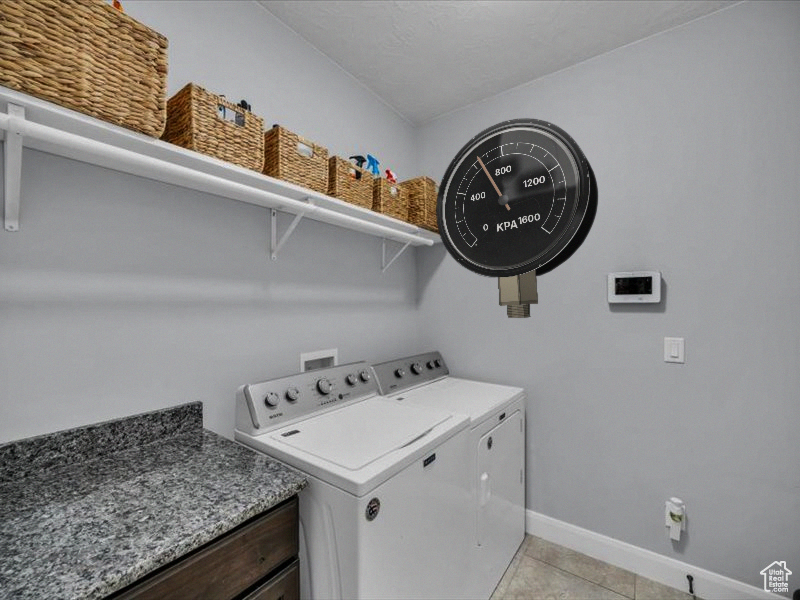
650kPa
